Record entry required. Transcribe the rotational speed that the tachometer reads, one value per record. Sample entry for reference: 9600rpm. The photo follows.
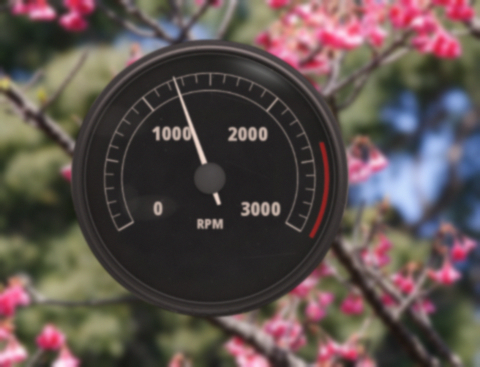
1250rpm
